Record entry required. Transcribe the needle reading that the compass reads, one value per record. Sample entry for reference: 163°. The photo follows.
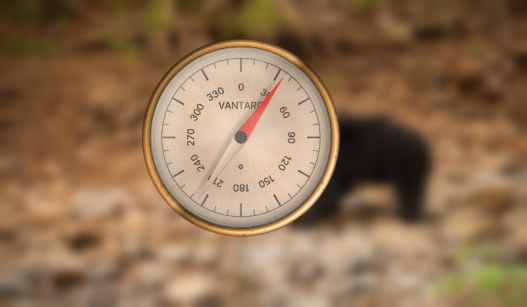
35°
